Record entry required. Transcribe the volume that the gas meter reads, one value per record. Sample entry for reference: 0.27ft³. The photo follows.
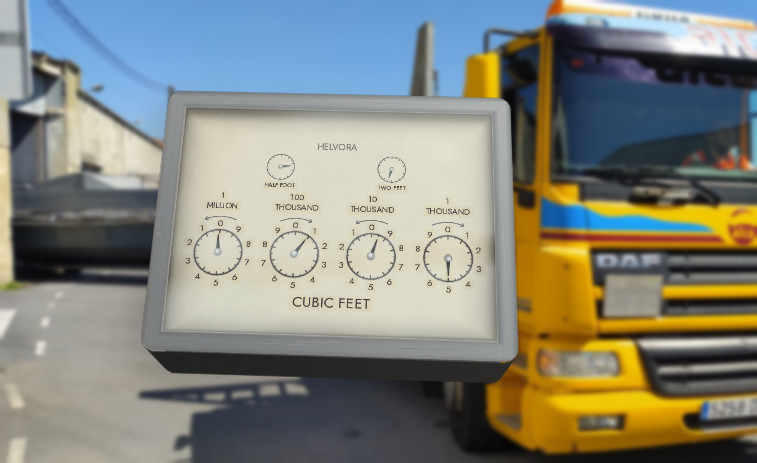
9500ft³
